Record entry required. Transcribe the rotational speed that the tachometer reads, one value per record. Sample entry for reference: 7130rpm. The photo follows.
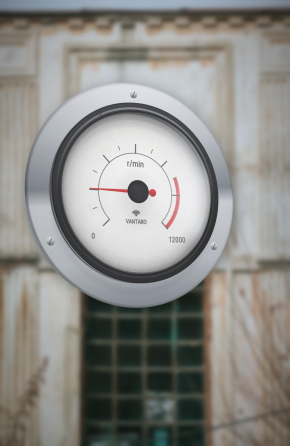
2000rpm
